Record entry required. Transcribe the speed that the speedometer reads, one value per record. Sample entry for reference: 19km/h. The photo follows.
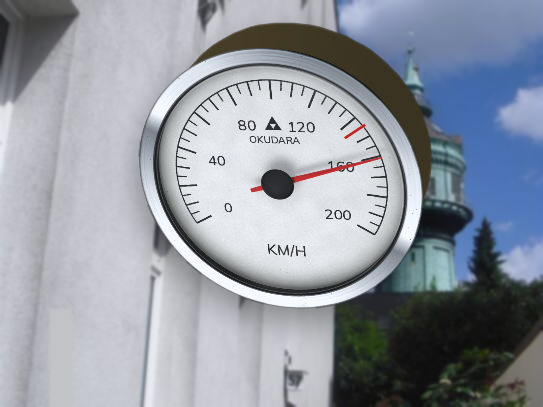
160km/h
